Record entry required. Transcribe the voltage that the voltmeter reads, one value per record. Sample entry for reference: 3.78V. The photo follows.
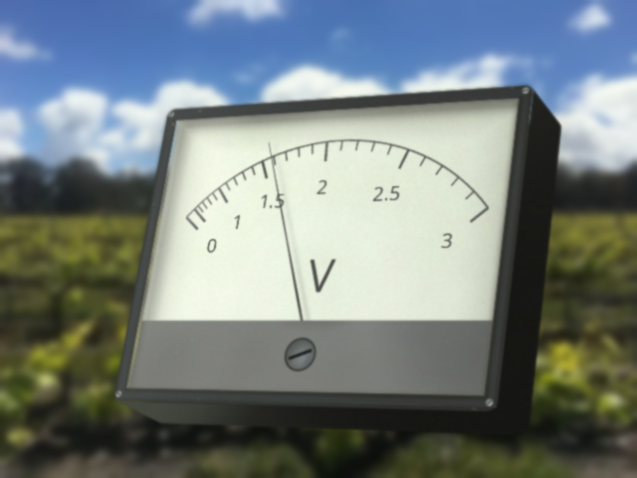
1.6V
